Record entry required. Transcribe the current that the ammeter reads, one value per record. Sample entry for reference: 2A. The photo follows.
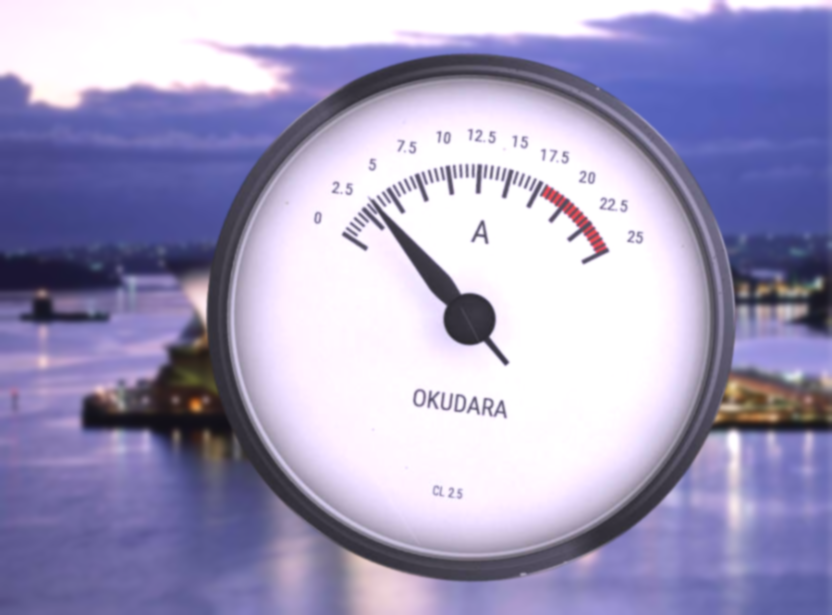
3.5A
